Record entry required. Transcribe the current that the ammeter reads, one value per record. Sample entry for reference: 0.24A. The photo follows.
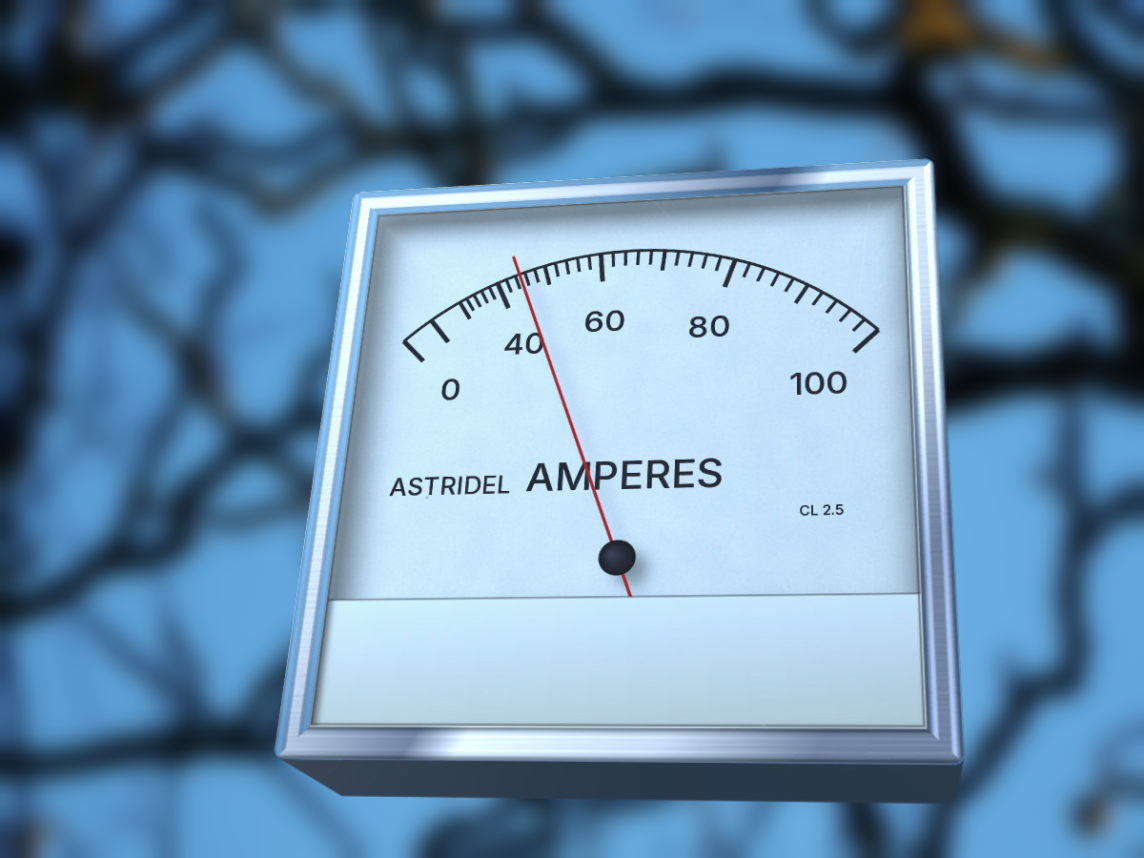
45A
